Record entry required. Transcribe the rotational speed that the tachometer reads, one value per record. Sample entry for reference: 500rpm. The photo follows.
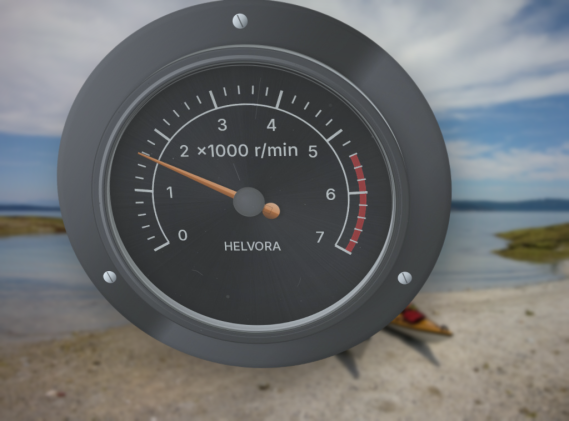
1600rpm
